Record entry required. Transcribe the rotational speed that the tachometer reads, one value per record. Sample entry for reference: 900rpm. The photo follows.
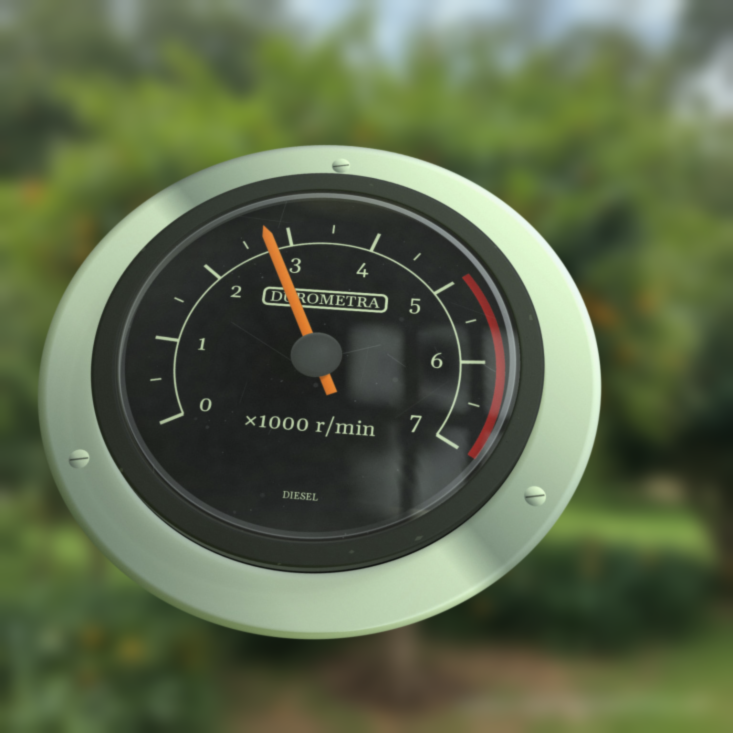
2750rpm
